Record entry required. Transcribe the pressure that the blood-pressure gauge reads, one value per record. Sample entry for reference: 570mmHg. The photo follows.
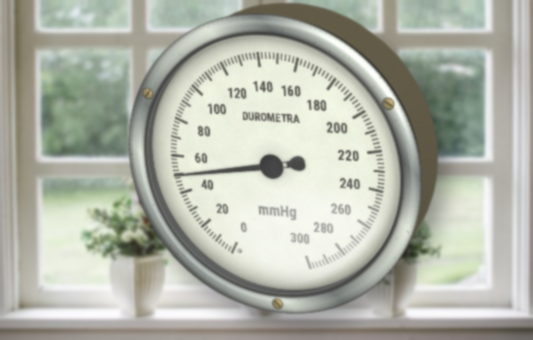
50mmHg
